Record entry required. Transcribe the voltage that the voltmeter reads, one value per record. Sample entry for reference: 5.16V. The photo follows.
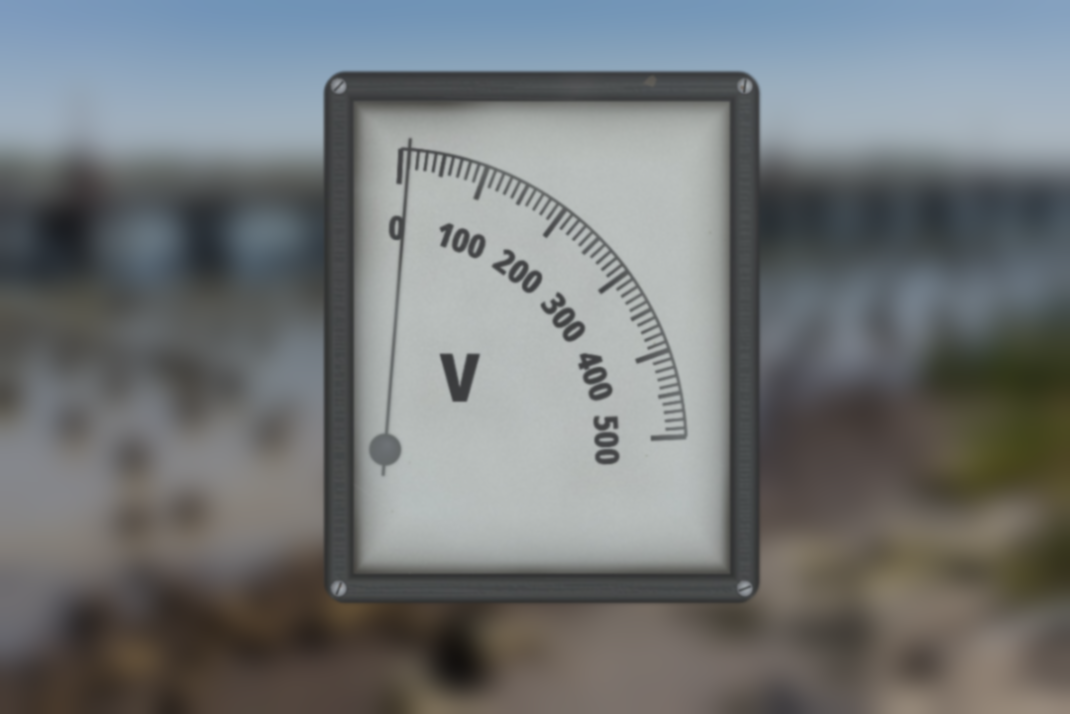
10V
